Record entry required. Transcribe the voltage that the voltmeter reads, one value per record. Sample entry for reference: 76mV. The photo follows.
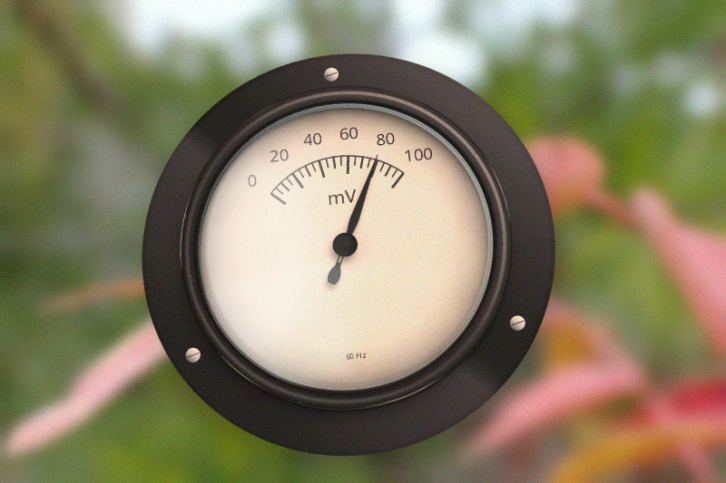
80mV
